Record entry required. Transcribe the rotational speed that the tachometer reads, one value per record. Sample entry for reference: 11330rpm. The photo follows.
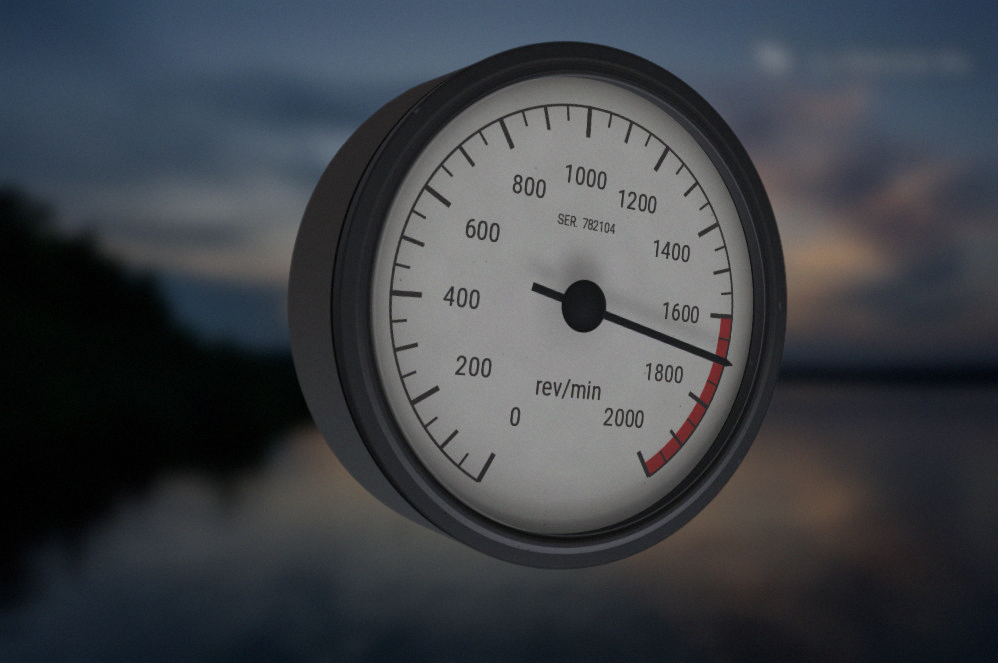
1700rpm
